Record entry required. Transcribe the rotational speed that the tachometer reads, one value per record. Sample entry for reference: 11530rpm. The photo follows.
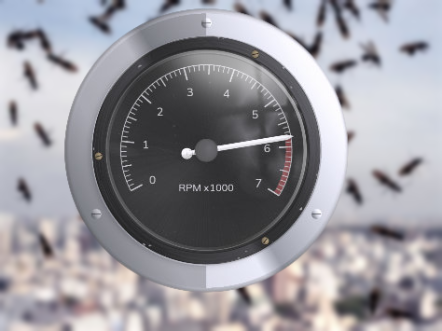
5800rpm
